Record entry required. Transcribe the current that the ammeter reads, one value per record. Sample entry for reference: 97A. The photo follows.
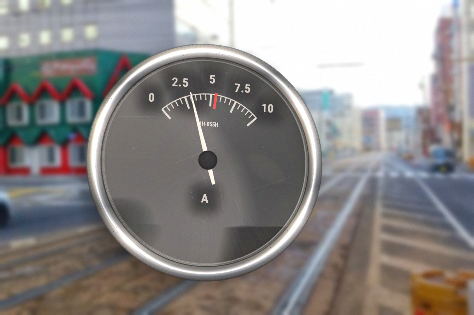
3A
